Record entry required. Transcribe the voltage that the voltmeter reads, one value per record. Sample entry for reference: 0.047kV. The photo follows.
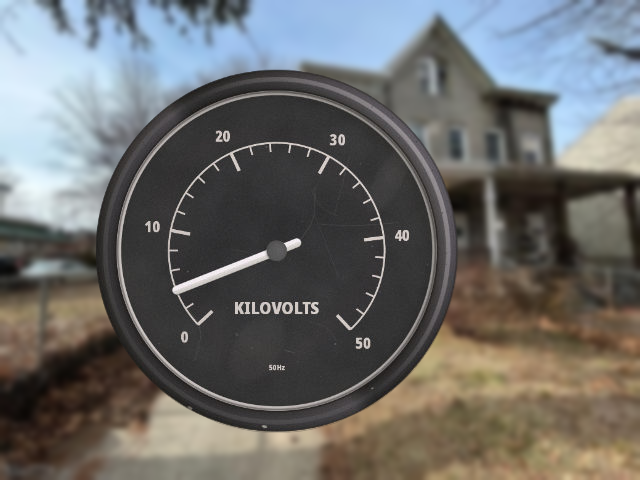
4kV
